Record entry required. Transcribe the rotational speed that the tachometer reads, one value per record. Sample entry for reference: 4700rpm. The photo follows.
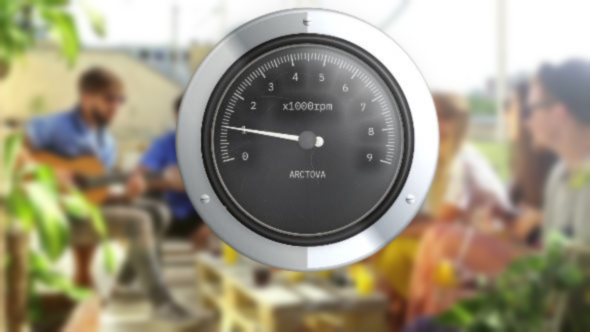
1000rpm
